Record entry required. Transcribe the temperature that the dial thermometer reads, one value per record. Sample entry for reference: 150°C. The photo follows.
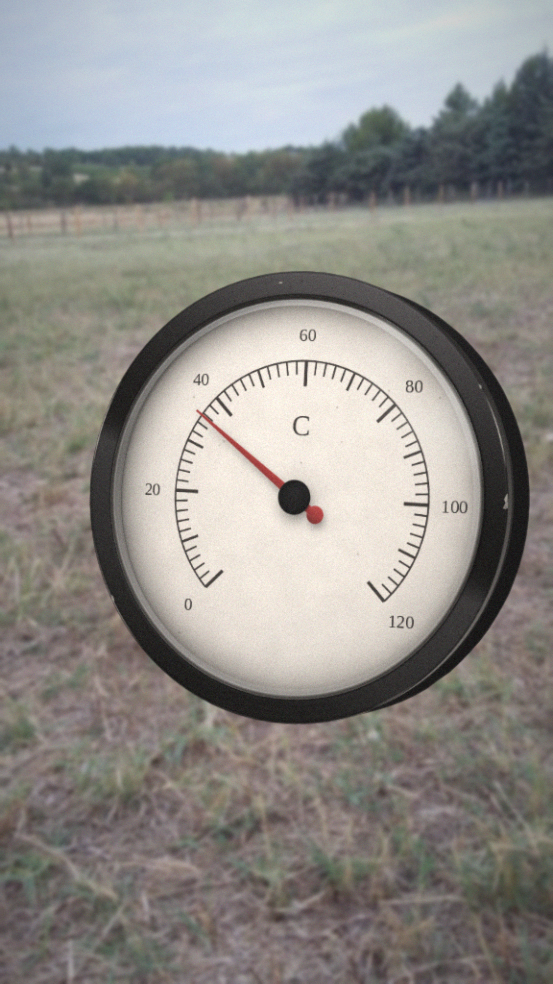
36°C
